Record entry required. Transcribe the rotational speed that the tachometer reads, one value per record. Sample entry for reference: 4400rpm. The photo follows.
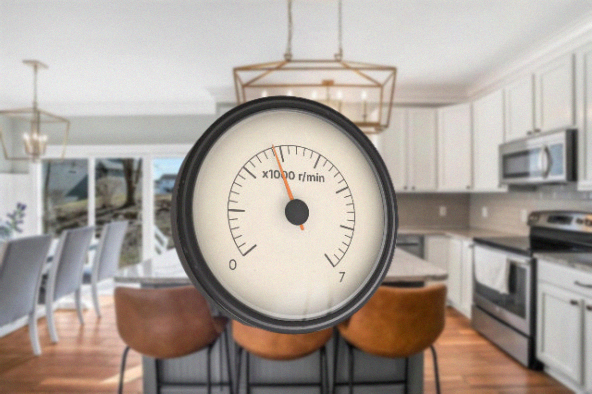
2800rpm
